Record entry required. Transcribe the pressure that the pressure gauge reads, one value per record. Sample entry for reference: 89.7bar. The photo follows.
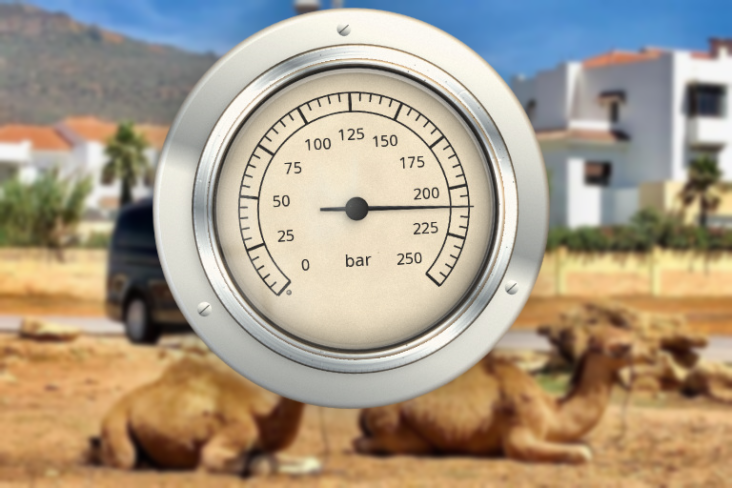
210bar
